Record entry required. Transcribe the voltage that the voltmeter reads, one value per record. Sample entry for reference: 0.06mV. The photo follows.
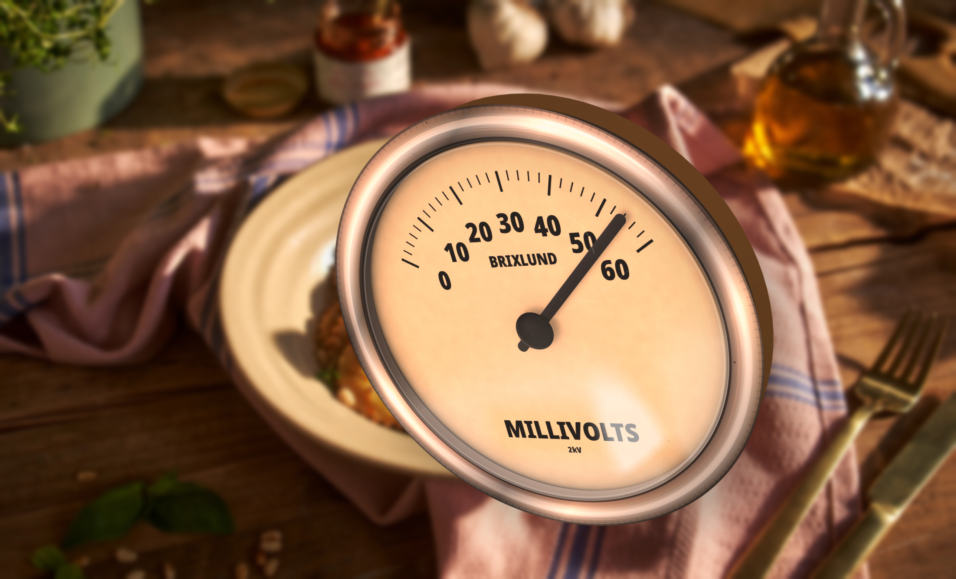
54mV
